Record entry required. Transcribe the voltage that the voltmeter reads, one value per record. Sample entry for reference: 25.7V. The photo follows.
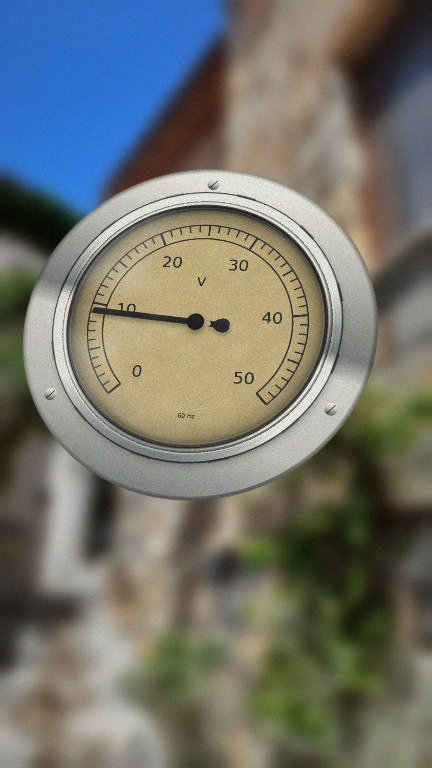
9V
